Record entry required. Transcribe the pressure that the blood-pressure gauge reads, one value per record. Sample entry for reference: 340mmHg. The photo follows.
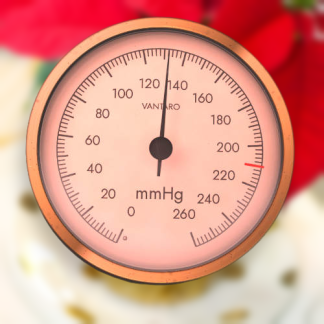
132mmHg
